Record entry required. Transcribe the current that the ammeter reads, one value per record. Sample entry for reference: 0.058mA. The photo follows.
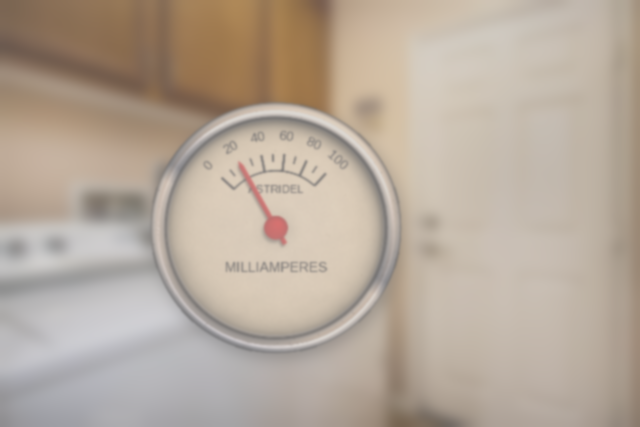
20mA
